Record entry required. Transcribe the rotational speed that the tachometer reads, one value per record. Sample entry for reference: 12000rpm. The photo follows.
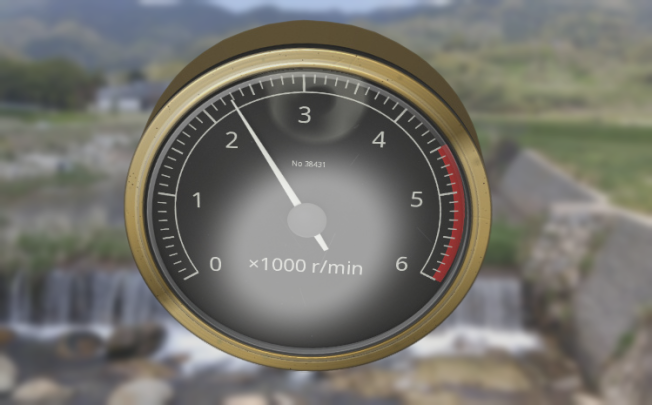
2300rpm
